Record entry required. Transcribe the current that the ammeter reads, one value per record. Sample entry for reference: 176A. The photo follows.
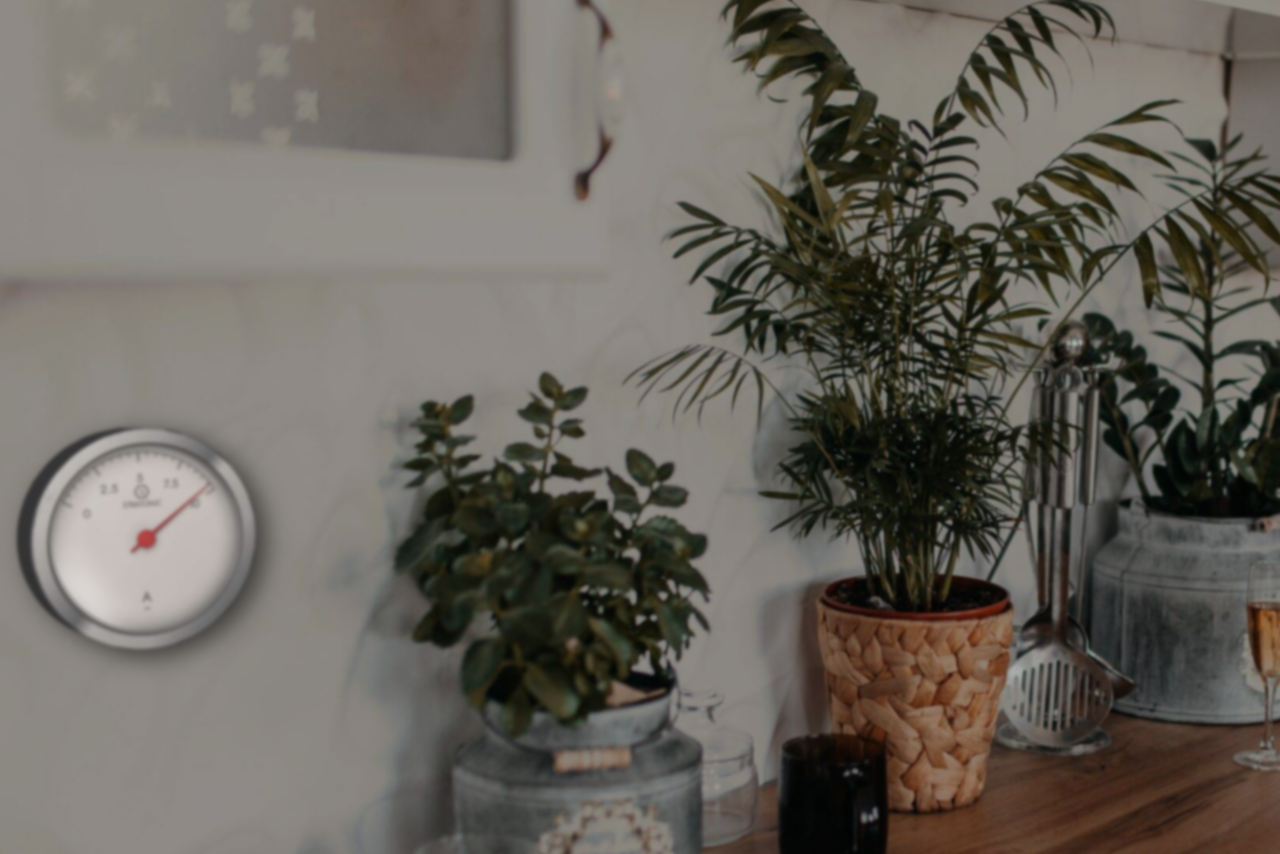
9.5A
